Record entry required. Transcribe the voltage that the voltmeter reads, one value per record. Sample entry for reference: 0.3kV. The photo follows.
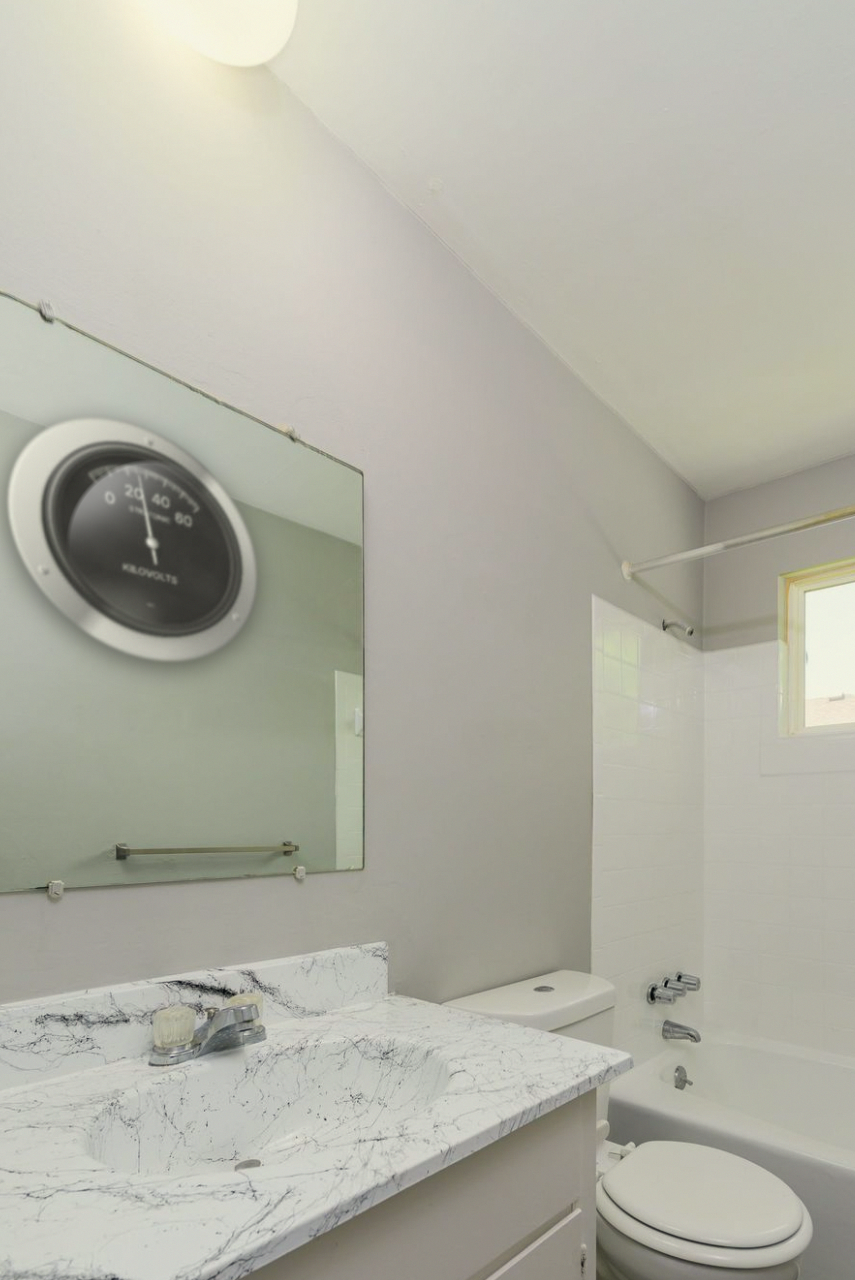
25kV
